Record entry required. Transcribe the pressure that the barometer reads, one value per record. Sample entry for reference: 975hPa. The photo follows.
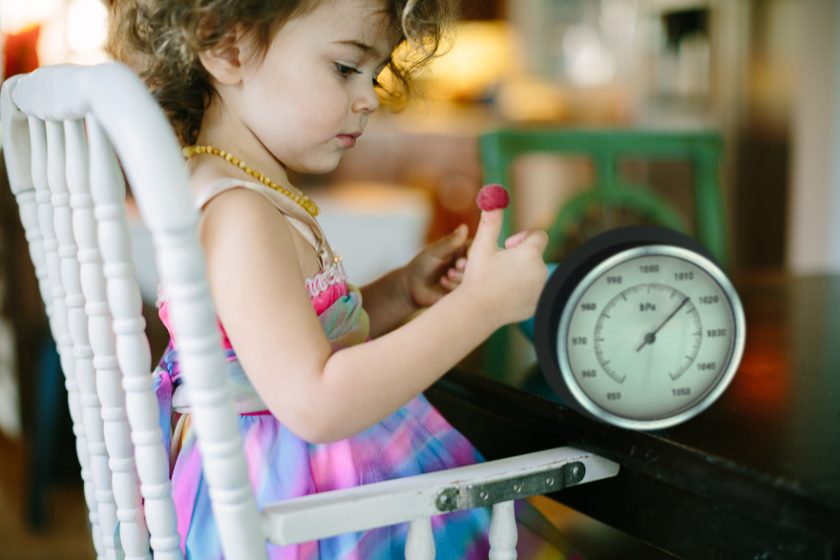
1015hPa
